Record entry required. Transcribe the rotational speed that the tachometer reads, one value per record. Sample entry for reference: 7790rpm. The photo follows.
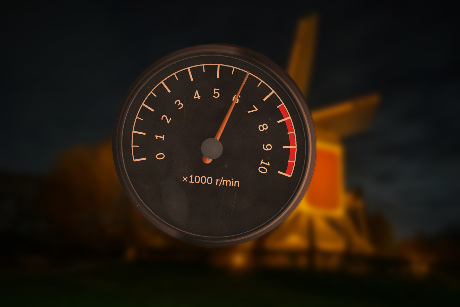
6000rpm
